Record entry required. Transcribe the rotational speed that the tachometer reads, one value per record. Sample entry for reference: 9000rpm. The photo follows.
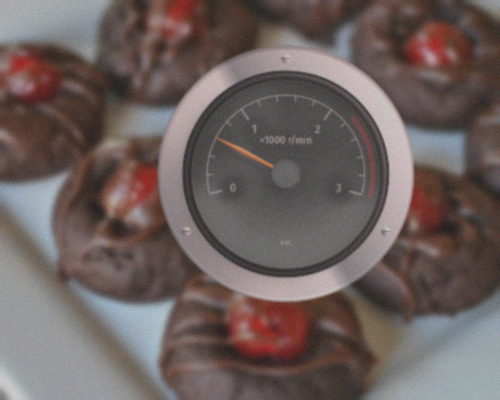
600rpm
